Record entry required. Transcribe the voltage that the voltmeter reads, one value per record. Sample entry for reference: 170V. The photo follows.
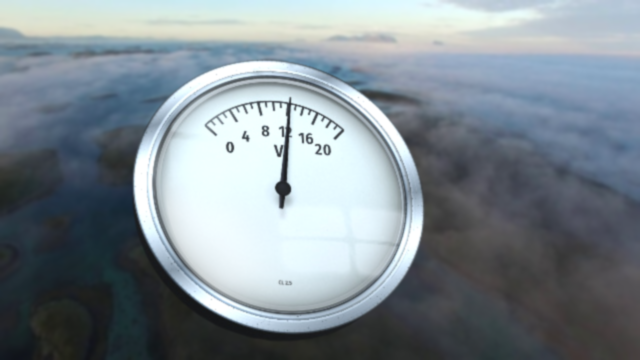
12V
